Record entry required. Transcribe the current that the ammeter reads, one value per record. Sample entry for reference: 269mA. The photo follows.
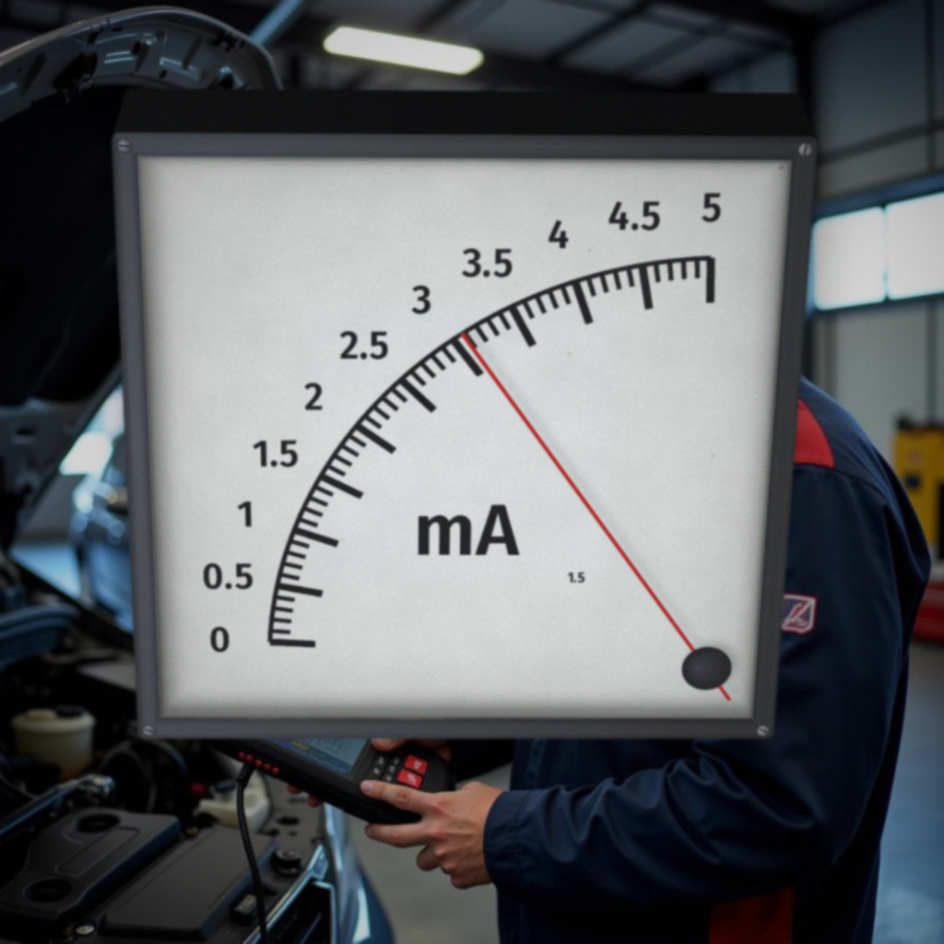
3.1mA
